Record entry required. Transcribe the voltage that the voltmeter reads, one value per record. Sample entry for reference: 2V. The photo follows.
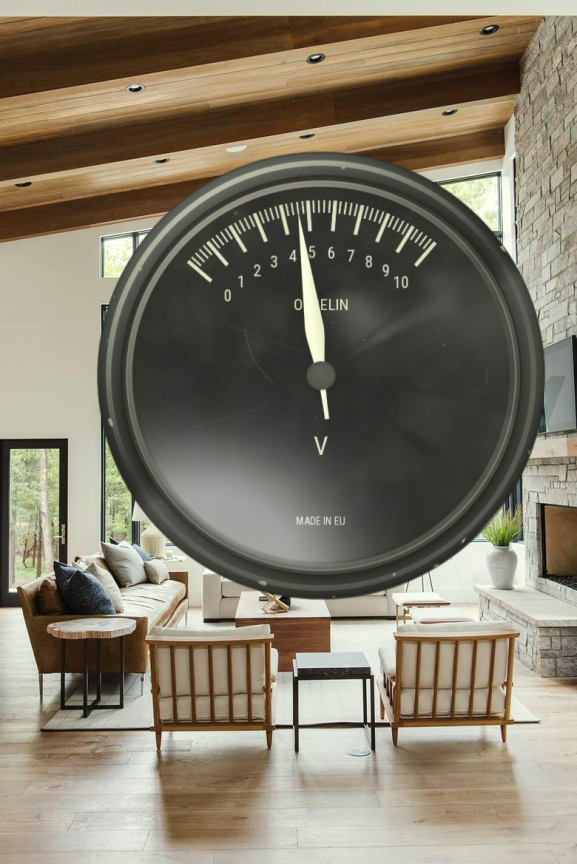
4.6V
